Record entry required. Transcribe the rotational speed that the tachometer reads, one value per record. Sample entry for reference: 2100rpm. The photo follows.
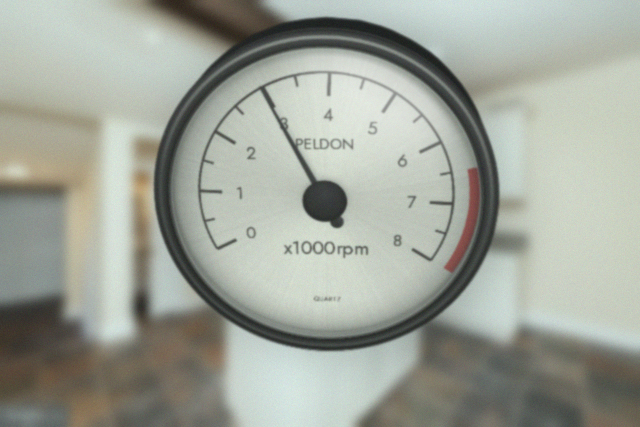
3000rpm
